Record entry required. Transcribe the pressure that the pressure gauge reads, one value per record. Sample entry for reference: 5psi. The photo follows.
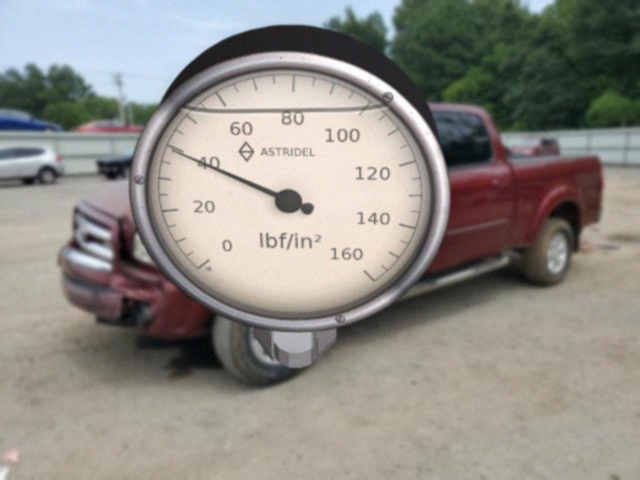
40psi
